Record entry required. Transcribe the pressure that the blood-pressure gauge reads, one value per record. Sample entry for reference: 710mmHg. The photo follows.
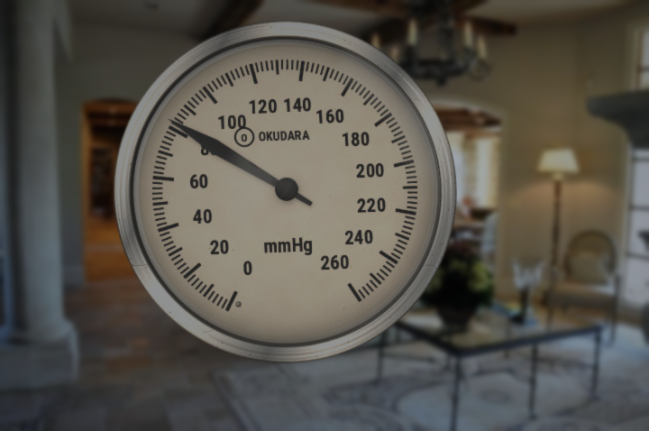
82mmHg
